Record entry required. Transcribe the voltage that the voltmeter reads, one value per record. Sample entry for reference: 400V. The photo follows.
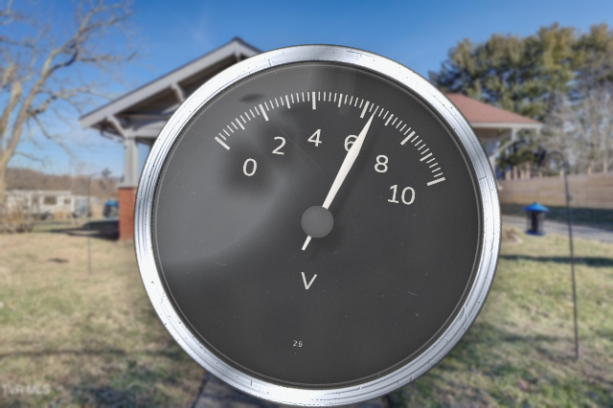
6.4V
